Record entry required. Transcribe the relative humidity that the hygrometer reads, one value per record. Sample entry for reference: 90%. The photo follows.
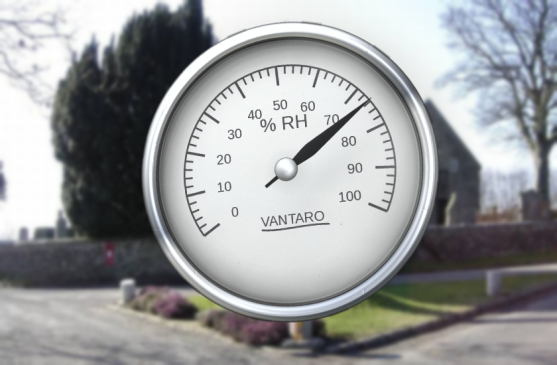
74%
